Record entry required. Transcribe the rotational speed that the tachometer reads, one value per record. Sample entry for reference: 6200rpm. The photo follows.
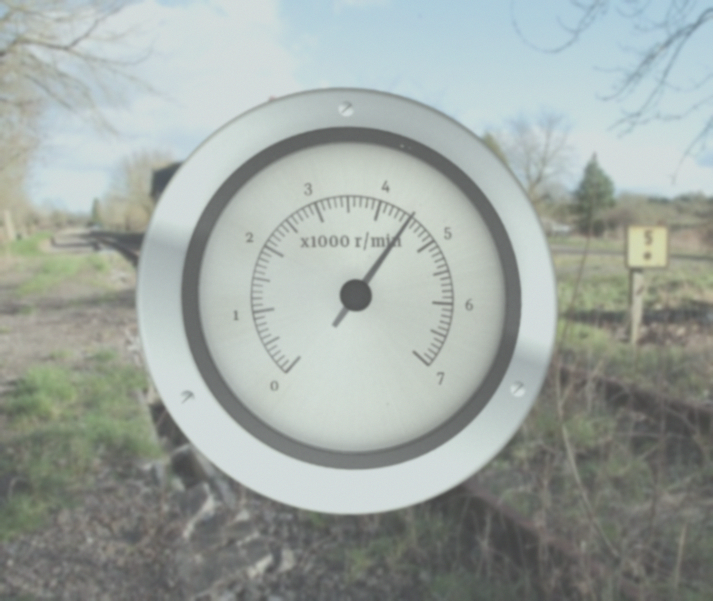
4500rpm
